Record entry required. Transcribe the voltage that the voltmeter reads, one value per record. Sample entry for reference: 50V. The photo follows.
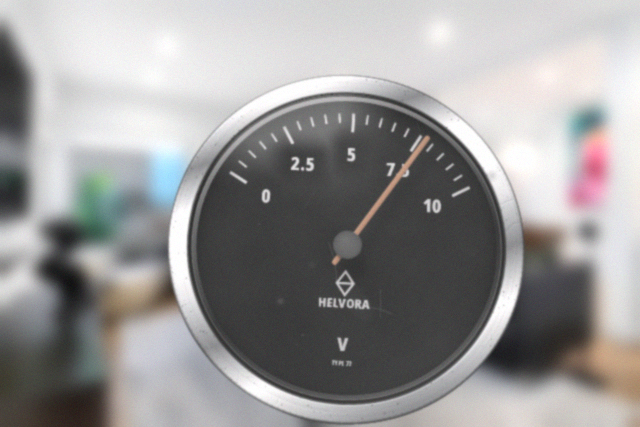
7.75V
